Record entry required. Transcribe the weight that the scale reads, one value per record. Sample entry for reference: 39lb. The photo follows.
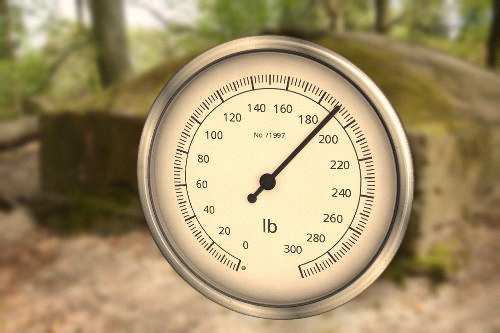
190lb
